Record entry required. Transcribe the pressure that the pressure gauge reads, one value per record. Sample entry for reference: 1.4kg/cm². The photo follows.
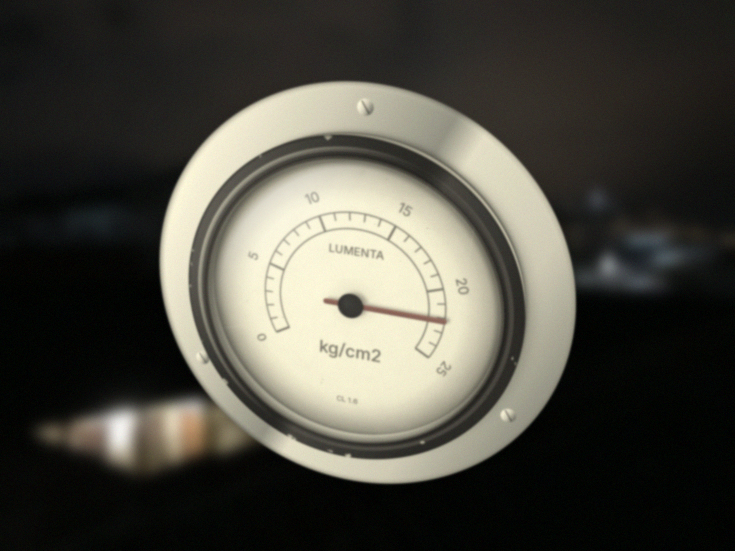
22kg/cm²
